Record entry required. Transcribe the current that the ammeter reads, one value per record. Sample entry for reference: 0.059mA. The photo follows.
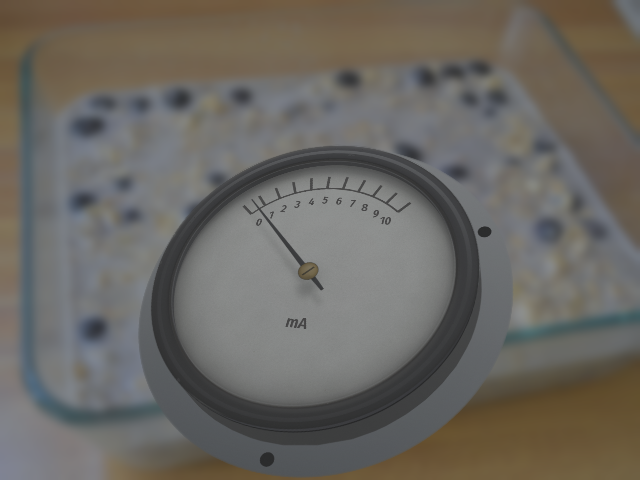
0.5mA
